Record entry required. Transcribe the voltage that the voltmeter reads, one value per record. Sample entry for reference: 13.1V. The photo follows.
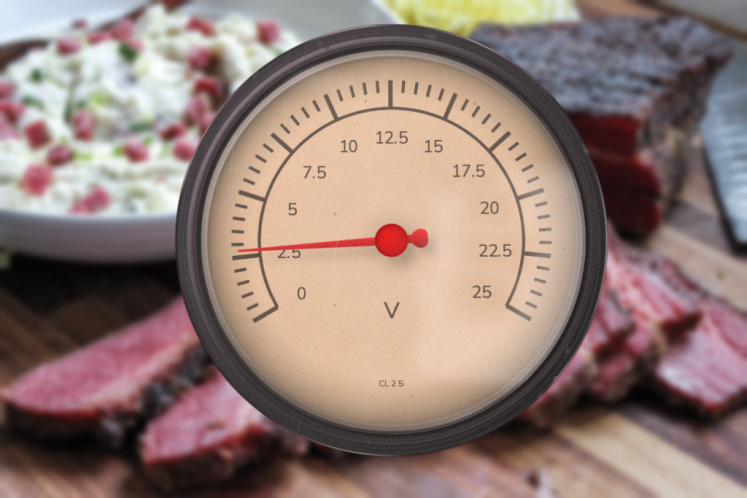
2.75V
